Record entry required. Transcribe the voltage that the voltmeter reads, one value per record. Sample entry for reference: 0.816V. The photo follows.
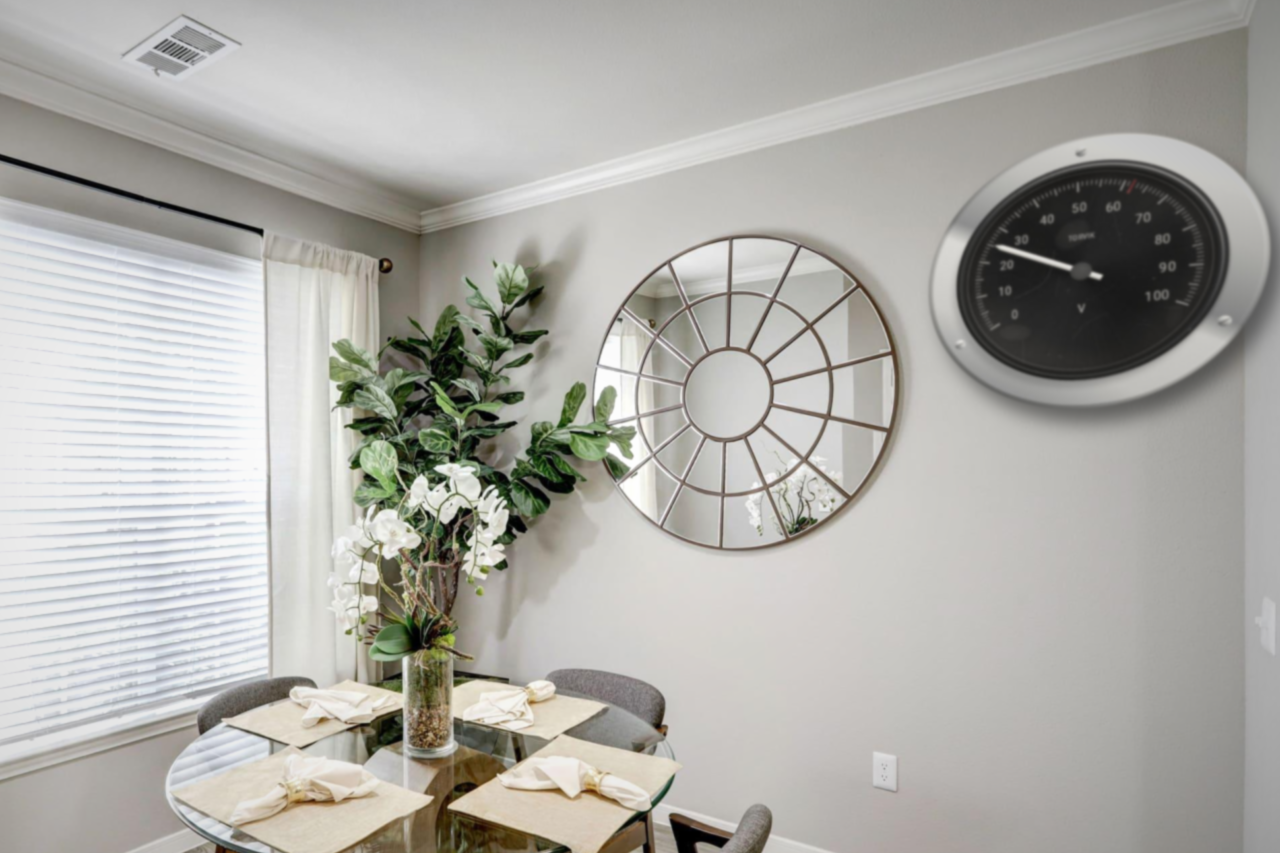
25V
